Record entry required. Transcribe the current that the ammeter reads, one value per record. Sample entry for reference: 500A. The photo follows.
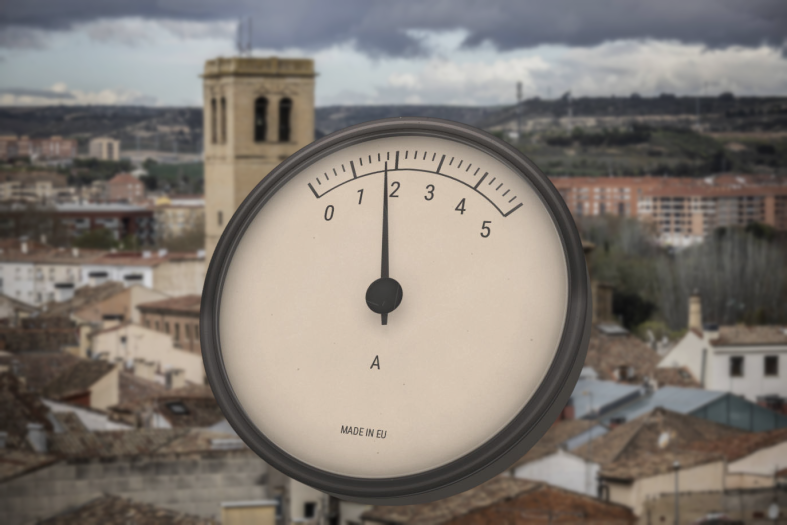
1.8A
